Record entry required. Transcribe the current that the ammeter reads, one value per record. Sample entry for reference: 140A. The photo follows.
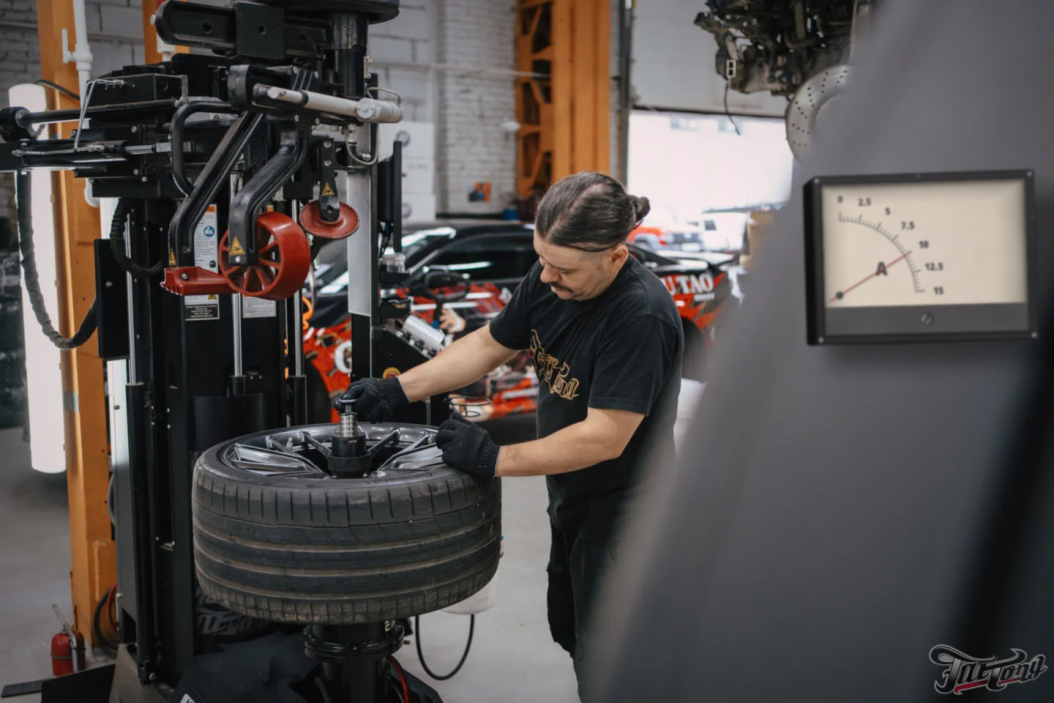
10A
